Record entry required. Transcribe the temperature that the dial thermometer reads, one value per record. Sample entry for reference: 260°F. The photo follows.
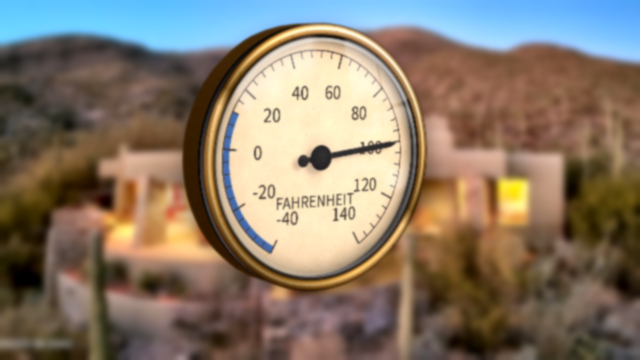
100°F
